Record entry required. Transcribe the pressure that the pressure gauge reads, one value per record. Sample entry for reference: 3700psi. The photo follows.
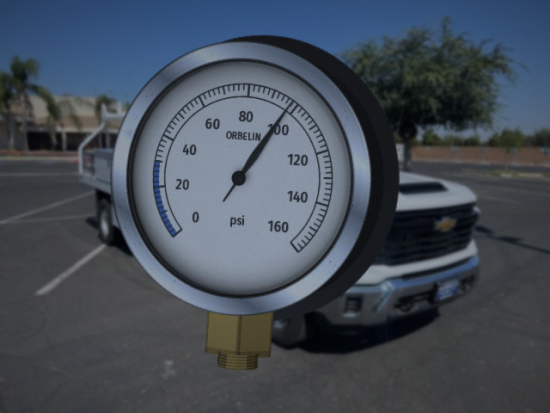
98psi
